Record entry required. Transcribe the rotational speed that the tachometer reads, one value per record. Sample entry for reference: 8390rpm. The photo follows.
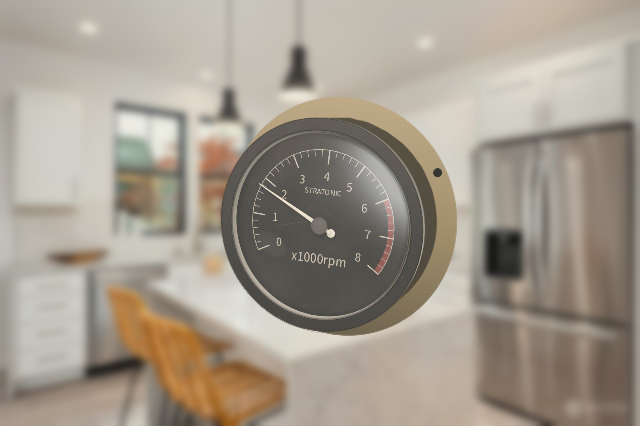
1800rpm
